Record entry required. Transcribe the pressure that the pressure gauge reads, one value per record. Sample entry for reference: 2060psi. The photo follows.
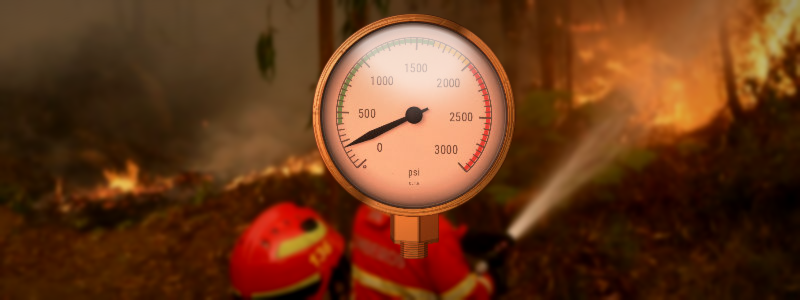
200psi
